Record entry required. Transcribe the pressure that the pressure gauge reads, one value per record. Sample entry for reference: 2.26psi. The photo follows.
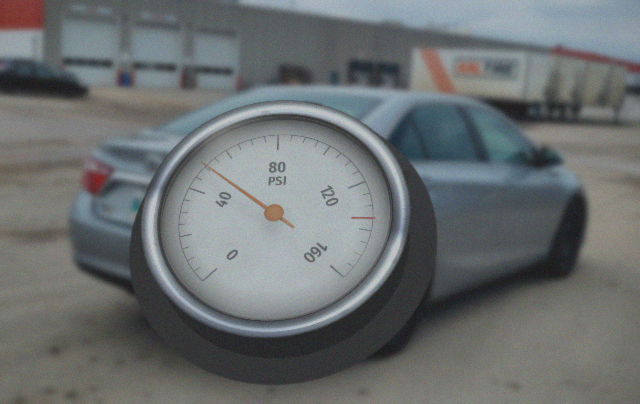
50psi
